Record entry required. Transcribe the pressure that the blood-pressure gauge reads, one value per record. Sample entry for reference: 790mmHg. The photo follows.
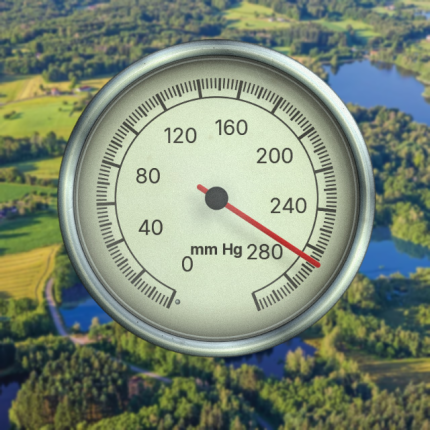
266mmHg
